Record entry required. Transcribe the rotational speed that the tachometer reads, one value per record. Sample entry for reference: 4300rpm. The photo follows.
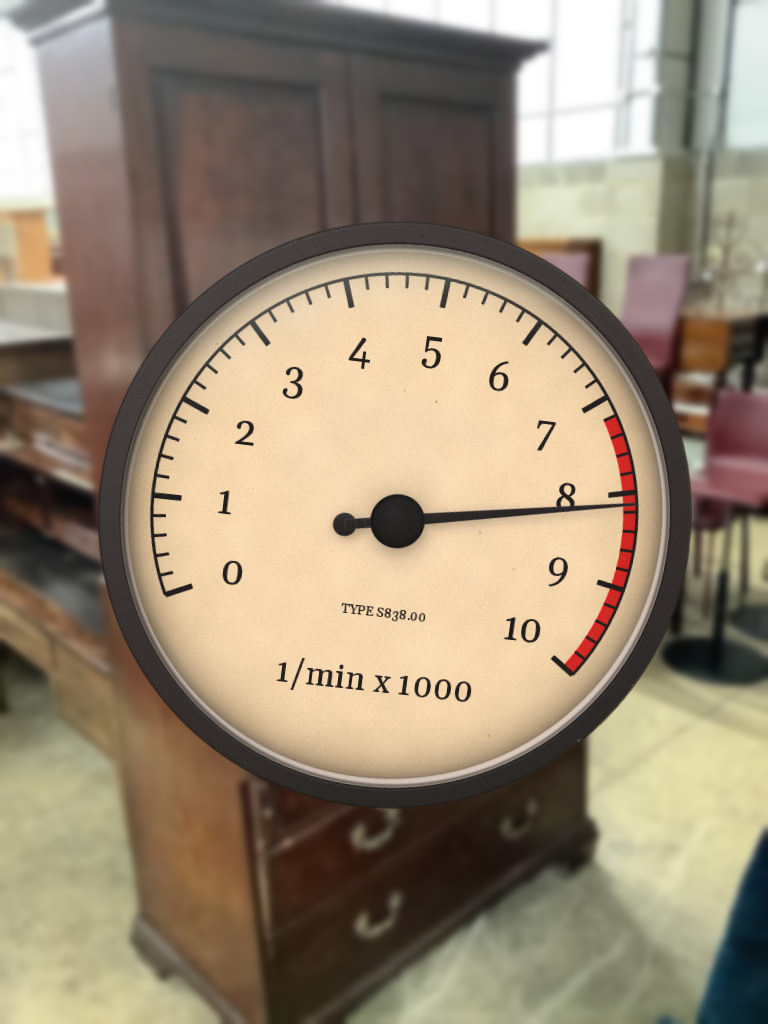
8100rpm
